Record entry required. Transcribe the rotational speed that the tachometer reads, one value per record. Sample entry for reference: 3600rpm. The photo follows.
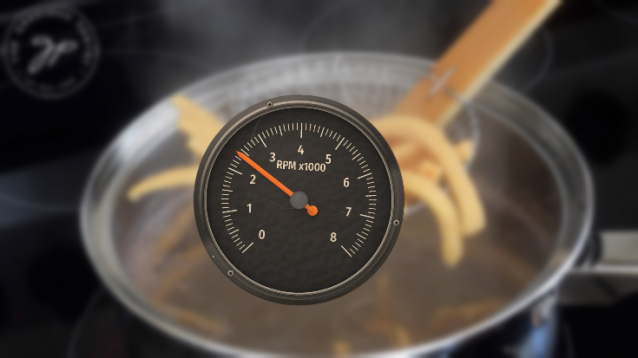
2400rpm
